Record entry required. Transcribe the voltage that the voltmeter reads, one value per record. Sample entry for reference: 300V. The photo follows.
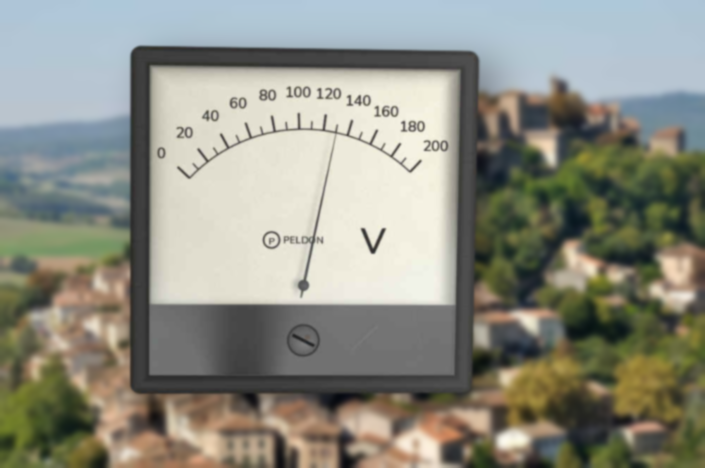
130V
